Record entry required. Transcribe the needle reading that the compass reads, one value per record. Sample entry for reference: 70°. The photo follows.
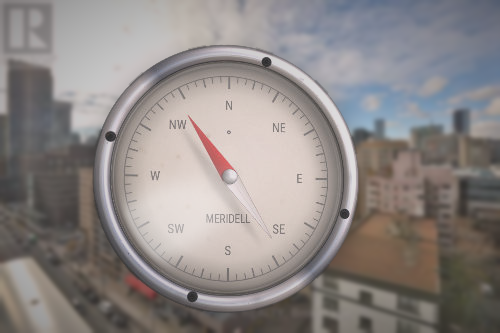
325°
